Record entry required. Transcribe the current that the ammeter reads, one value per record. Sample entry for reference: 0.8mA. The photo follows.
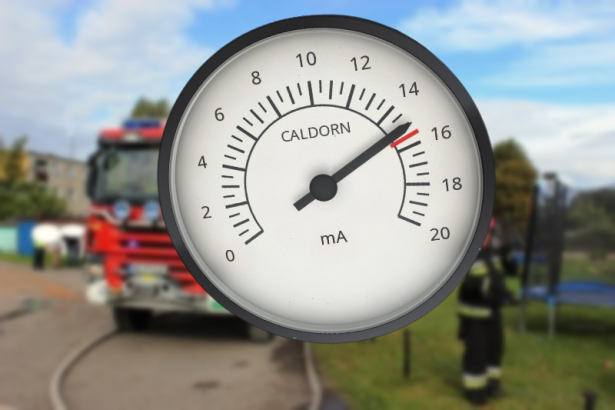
15mA
